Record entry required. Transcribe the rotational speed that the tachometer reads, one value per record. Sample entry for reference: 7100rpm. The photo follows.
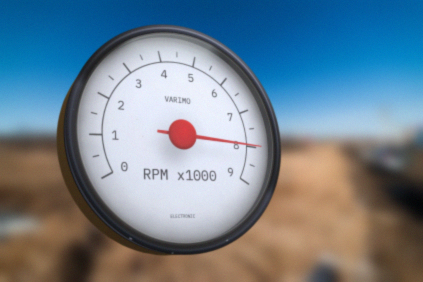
8000rpm
